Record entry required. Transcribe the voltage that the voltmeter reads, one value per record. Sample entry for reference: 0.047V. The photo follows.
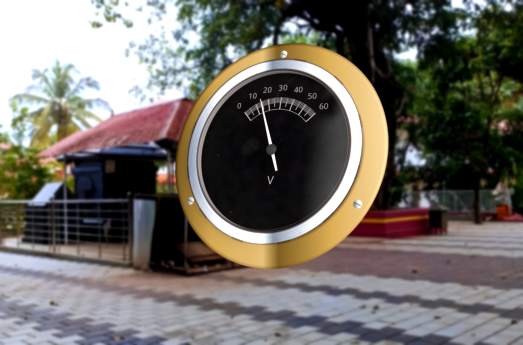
15V
